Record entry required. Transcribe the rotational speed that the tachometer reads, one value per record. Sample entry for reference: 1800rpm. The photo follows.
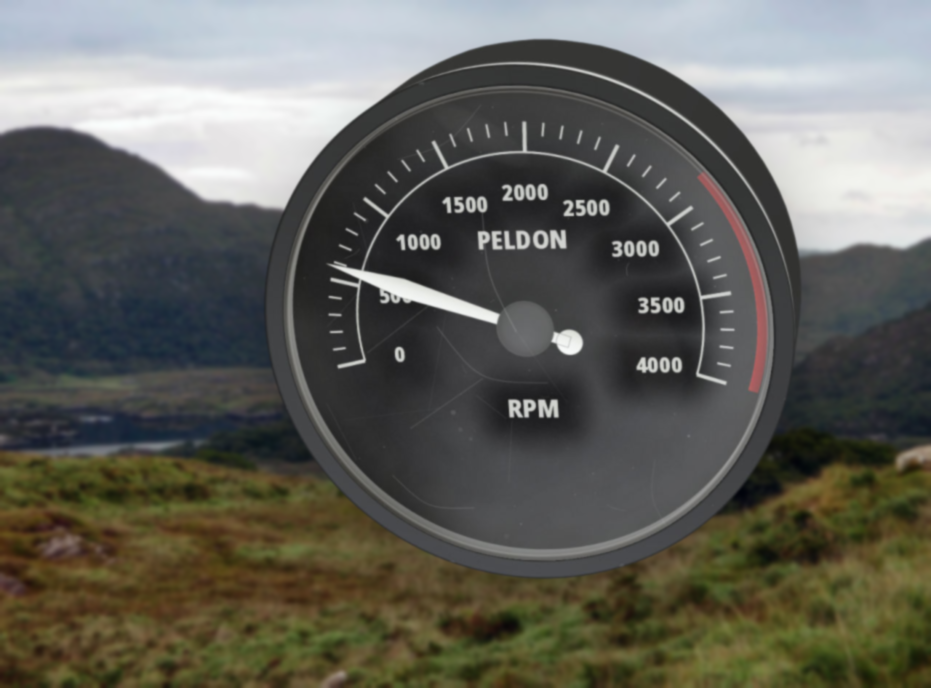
600rpm
